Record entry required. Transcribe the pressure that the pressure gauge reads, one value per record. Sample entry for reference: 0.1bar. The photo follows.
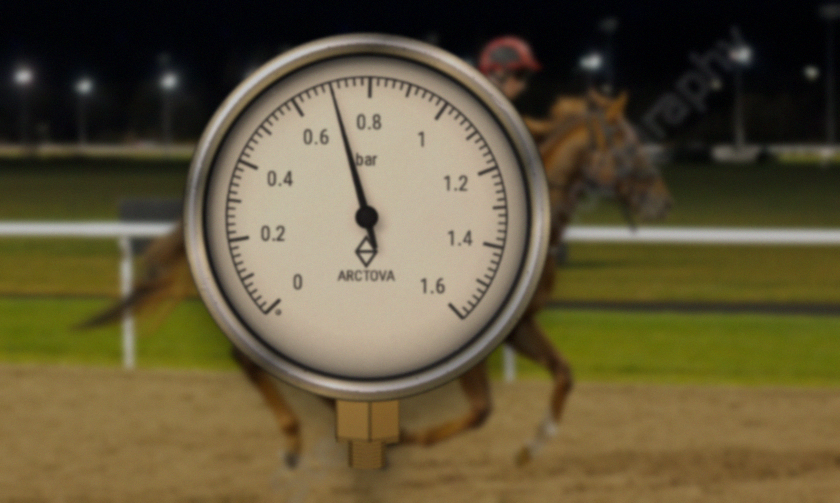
0.7bar
